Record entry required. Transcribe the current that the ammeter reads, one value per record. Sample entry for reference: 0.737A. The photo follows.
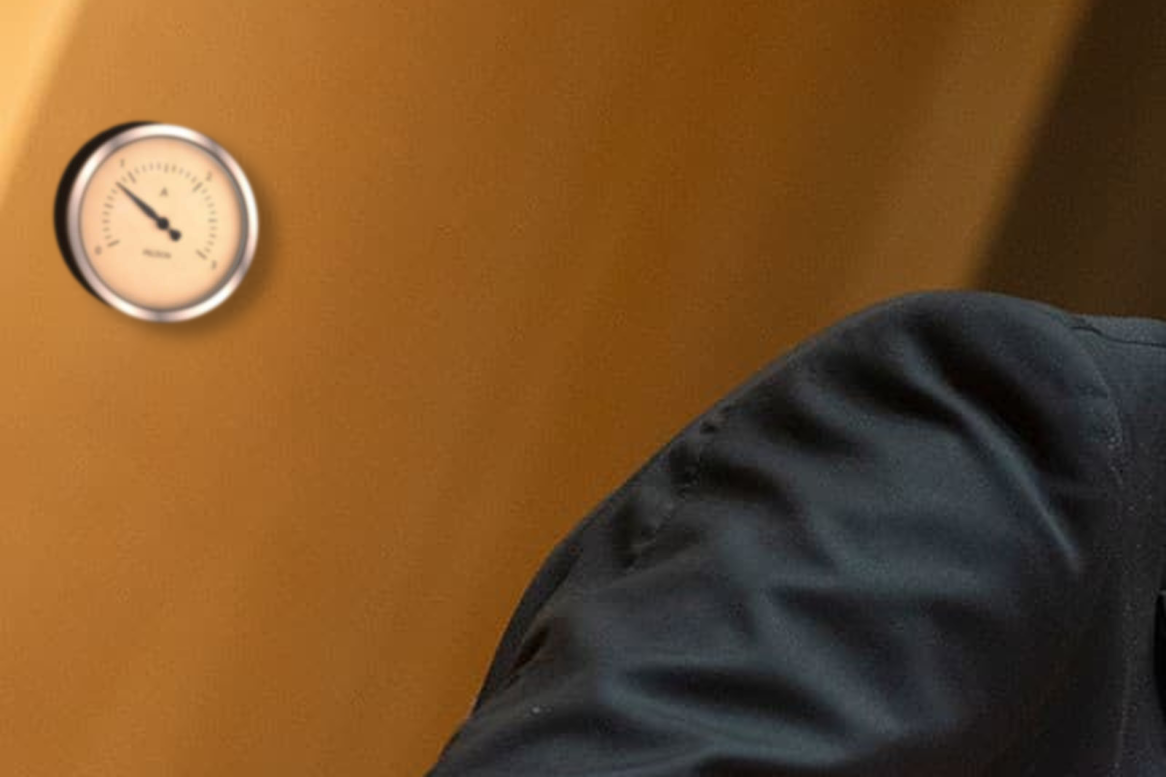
0.8A
